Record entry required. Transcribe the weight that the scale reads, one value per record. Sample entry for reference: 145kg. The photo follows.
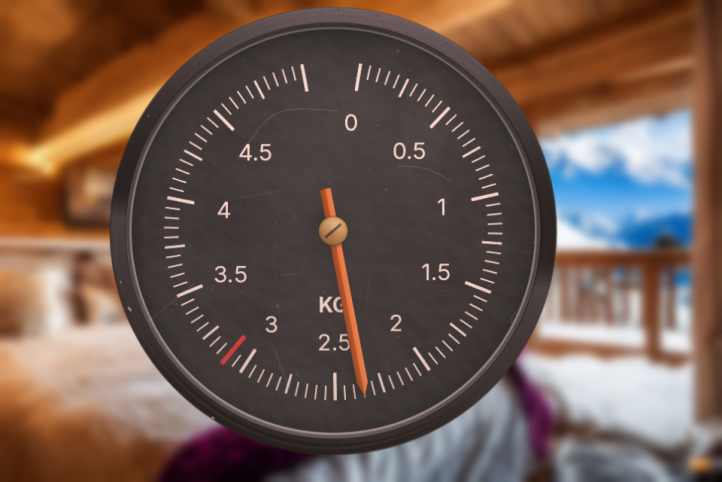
2.35kg
